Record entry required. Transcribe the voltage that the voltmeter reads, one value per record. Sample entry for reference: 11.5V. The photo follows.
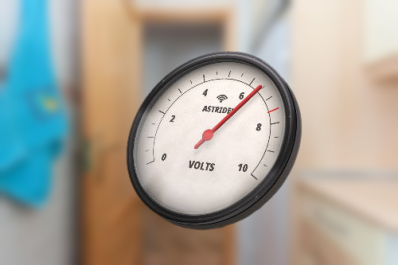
6.5V
